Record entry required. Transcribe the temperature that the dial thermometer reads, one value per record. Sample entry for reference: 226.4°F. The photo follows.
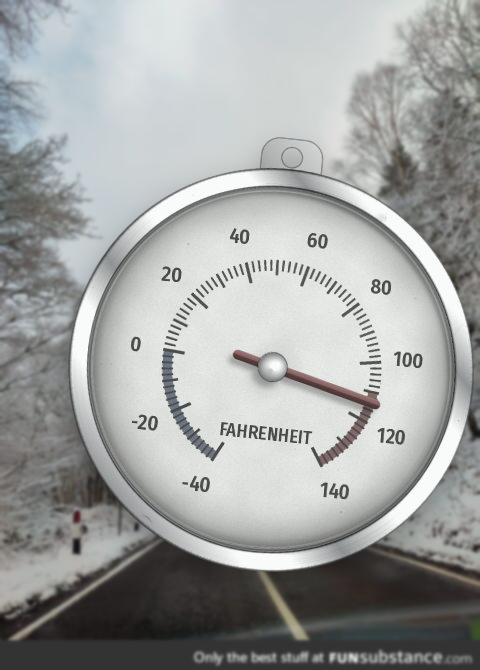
114°F
